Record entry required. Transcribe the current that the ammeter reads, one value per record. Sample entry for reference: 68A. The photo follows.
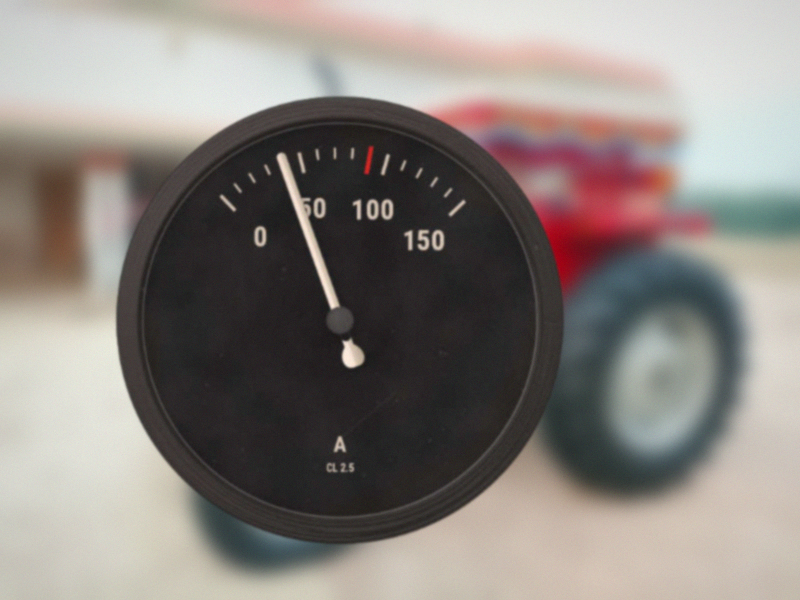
40A
